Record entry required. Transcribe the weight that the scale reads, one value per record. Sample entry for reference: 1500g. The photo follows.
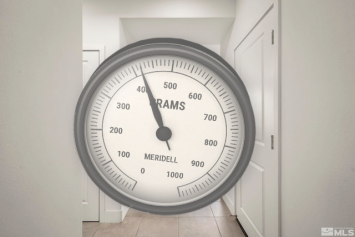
420g
